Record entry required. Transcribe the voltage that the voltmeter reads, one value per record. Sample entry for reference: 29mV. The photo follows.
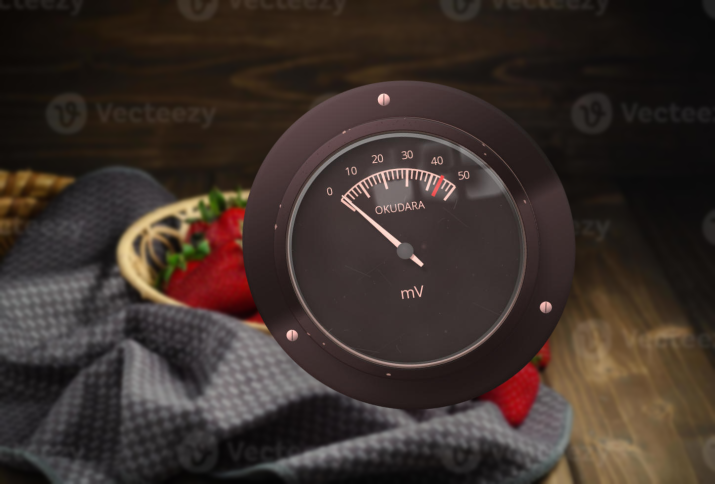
2mV
